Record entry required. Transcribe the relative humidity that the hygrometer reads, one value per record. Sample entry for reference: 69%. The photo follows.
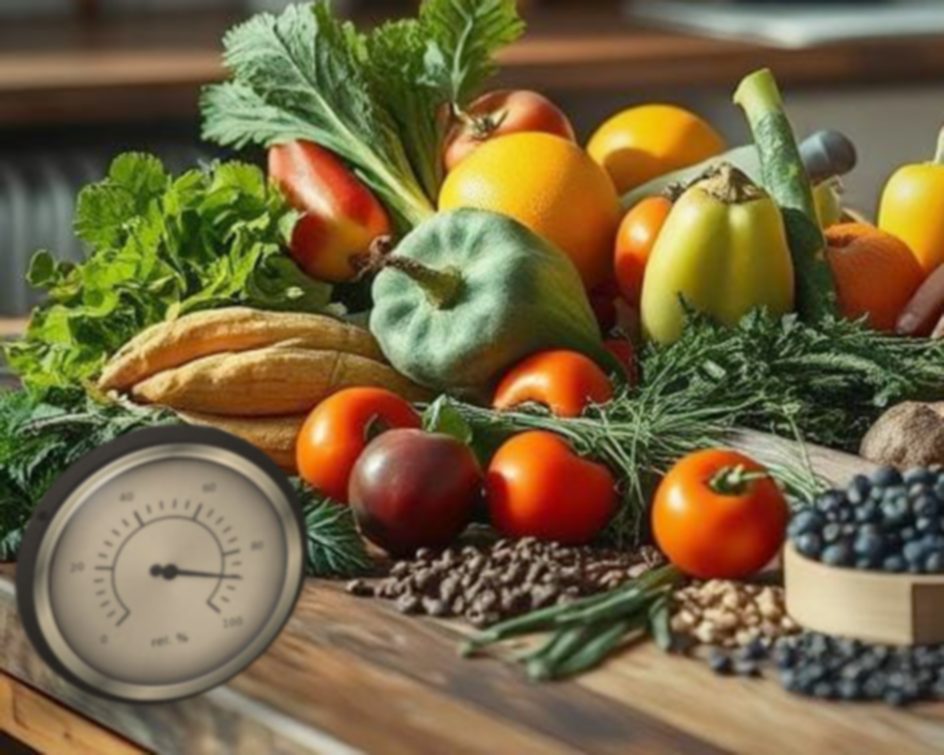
88%
